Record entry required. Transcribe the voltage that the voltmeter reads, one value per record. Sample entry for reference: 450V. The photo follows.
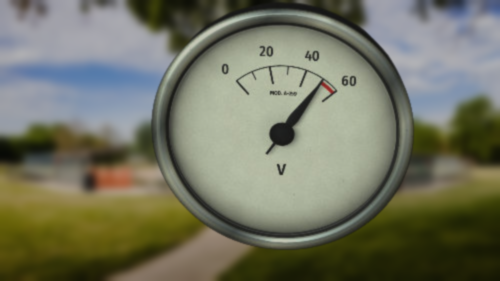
50V
